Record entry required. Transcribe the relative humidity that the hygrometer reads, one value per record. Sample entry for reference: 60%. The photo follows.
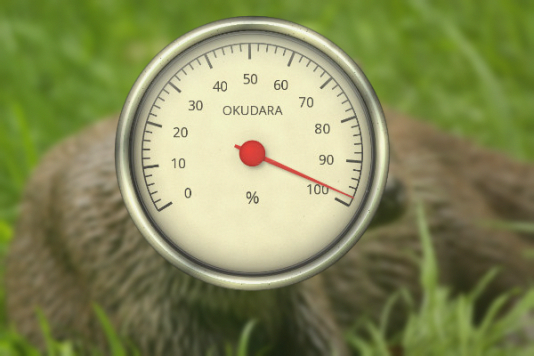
98%
